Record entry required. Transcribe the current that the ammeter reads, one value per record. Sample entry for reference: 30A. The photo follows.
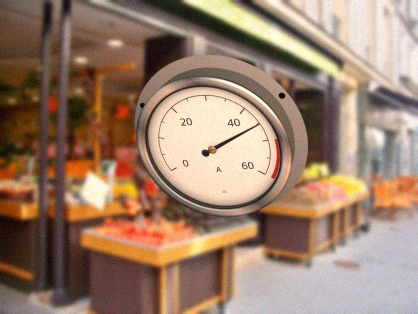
45A
